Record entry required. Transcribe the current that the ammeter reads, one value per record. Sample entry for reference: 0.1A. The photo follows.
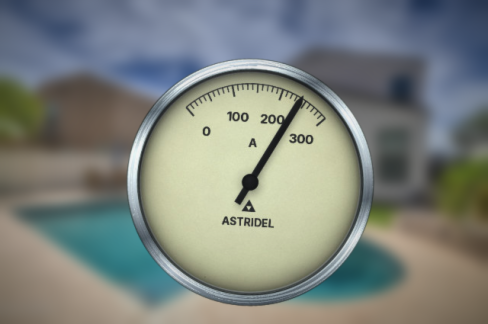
240A
